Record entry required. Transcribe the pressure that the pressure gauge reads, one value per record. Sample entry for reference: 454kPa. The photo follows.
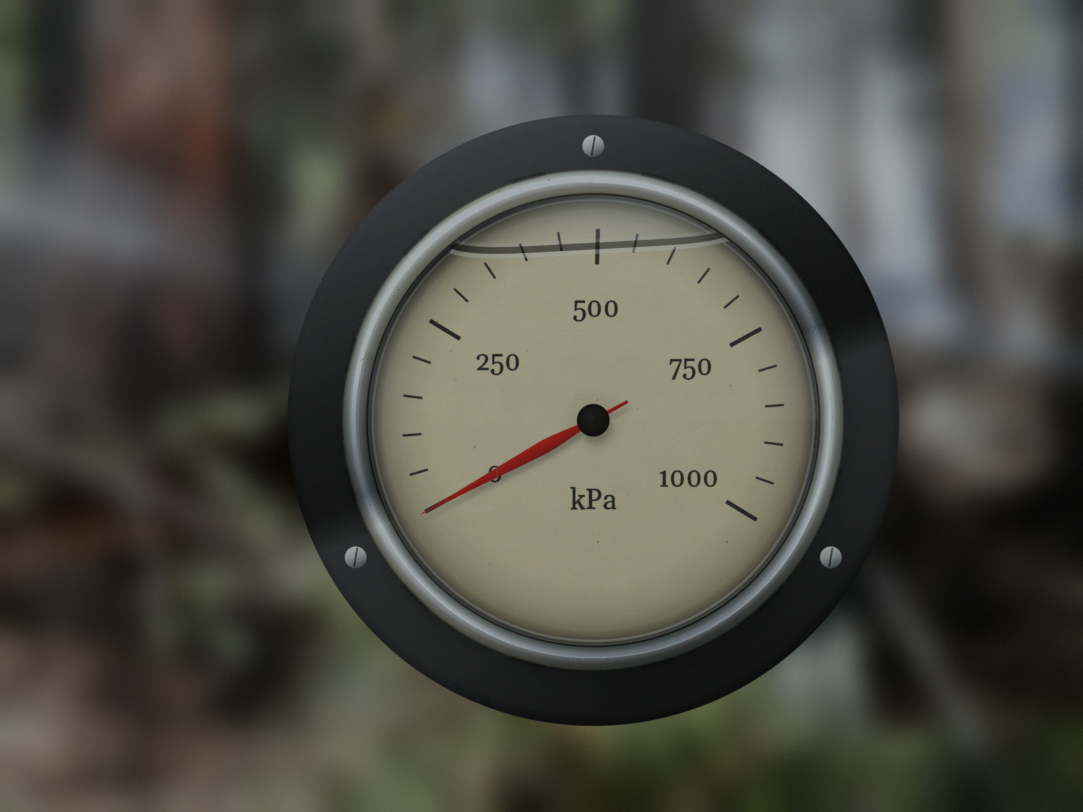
0kPa
